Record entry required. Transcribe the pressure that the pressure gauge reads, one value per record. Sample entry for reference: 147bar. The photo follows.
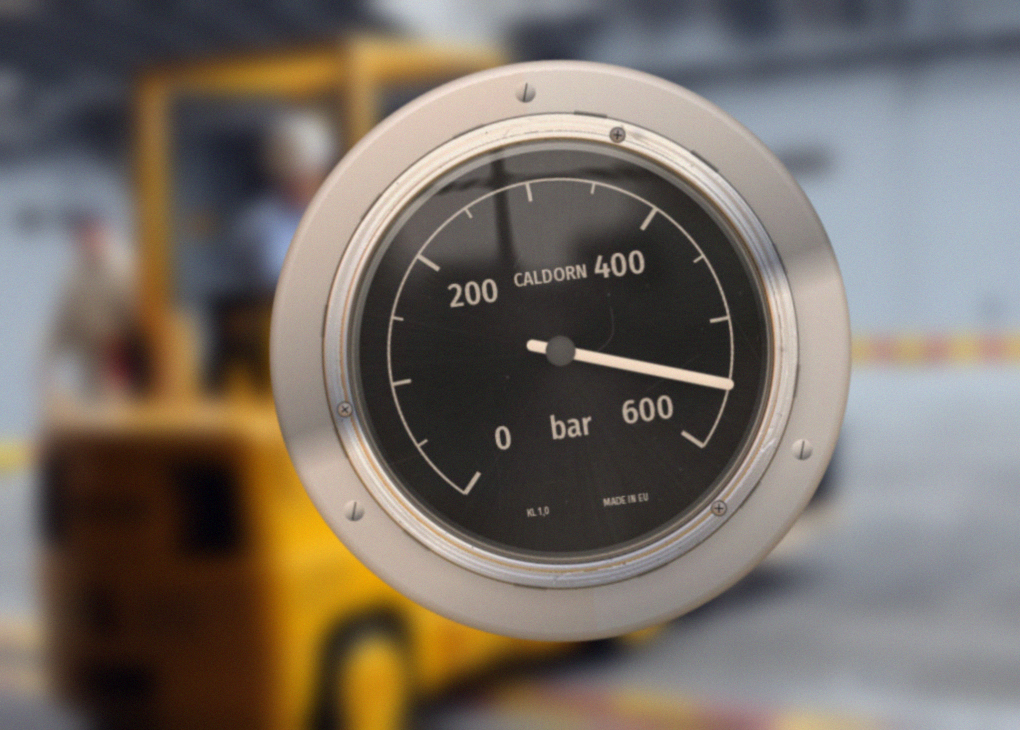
550bar
